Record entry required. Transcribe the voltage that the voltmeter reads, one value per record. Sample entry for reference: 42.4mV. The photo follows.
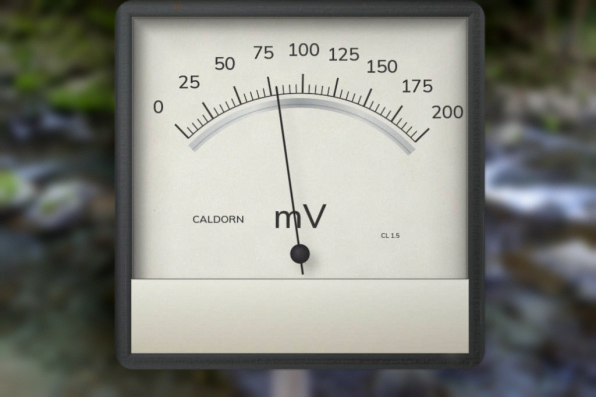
80mV
